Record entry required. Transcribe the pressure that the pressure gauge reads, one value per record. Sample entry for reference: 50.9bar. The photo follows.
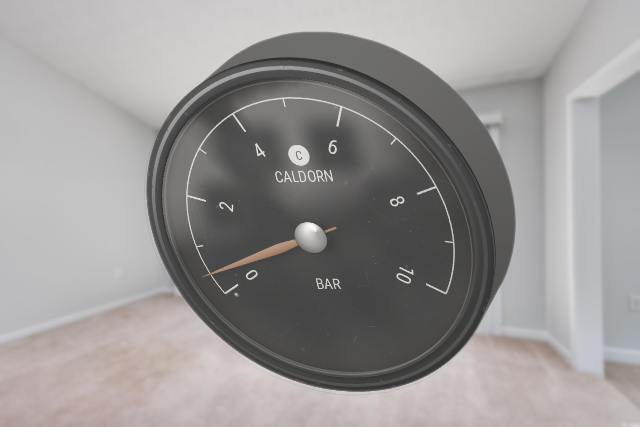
0.5bar
